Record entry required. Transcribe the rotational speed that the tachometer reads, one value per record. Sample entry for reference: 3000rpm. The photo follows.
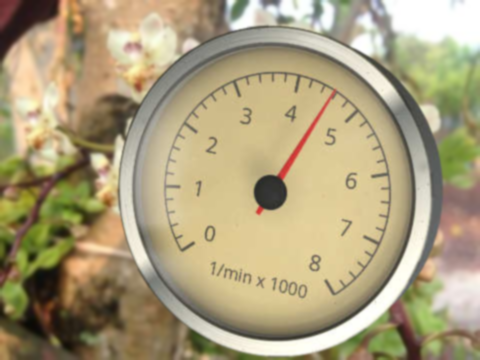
4600rpm
